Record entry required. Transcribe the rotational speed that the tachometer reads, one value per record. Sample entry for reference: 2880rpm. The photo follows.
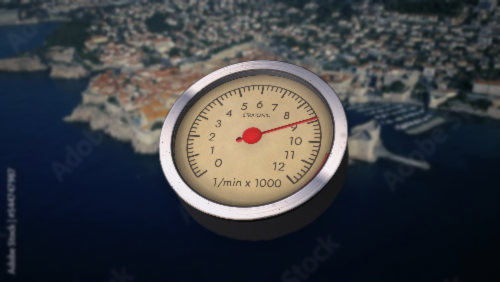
9000rpm
